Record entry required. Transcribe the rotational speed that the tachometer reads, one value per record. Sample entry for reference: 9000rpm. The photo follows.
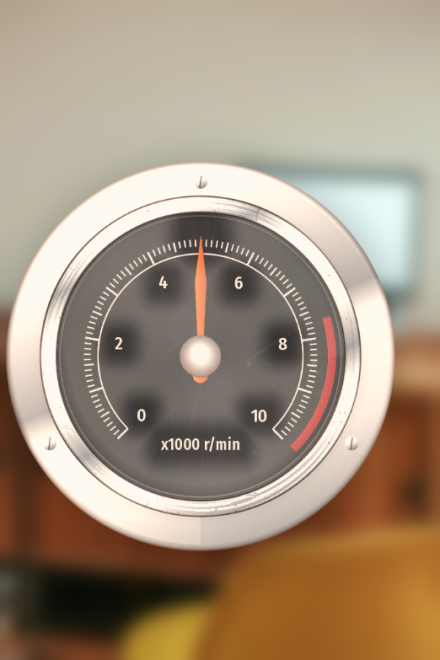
5000rpm
